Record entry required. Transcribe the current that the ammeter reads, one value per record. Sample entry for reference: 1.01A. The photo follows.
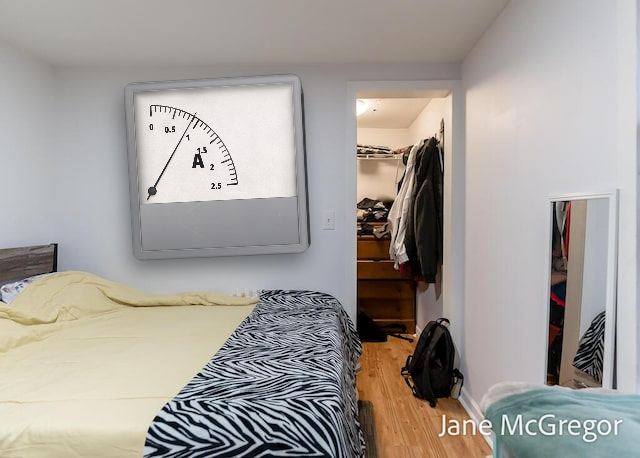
0.9A
